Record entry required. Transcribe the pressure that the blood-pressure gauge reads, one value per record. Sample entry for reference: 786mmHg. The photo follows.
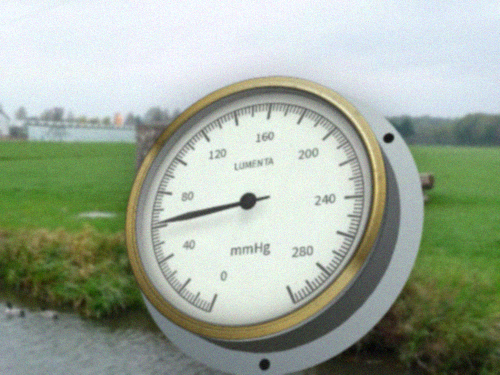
60mmHg
